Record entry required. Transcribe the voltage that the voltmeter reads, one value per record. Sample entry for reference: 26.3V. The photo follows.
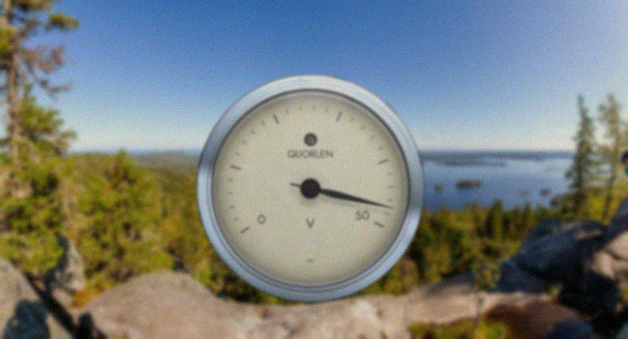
47V
